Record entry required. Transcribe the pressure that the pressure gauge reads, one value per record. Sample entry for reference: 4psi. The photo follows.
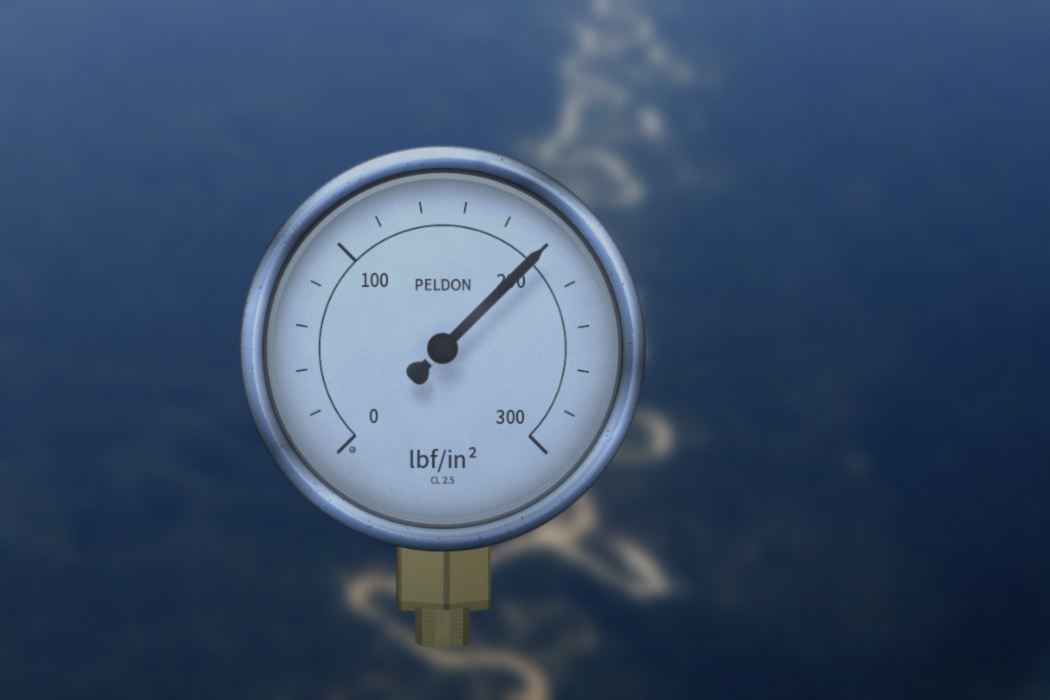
200psi
